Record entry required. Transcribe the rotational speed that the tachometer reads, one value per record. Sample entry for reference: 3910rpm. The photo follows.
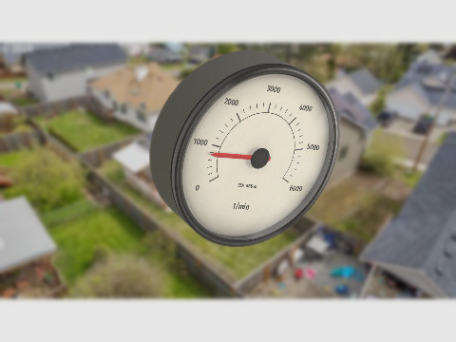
800rpm
